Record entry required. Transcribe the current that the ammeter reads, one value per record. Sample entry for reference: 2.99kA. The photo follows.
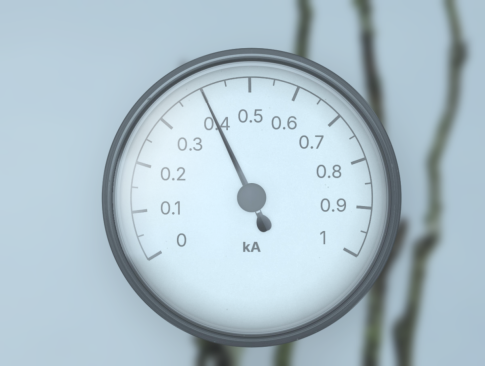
0.4kA
